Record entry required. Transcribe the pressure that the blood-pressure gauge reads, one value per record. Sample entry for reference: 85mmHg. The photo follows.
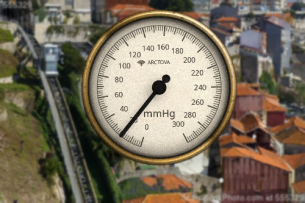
20mmHg
